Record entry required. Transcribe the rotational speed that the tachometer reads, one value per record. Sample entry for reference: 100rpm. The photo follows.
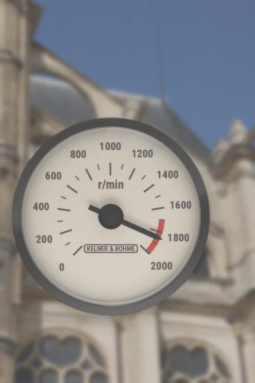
1850rpm
